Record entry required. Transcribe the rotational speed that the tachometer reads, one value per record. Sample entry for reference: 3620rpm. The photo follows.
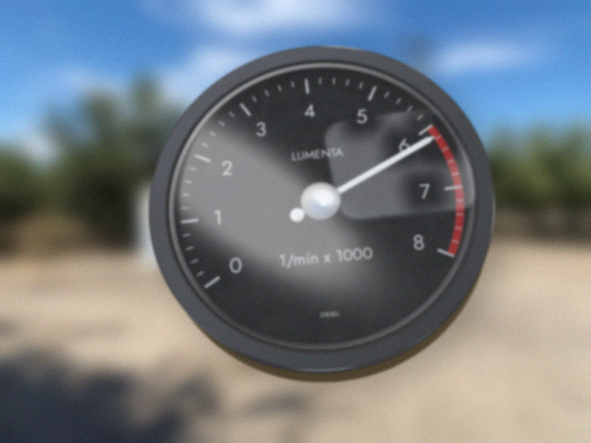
6200rpm
